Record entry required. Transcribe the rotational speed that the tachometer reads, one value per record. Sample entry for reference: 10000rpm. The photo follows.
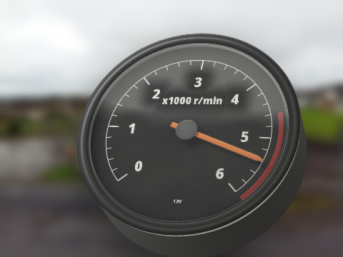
5400rpm
